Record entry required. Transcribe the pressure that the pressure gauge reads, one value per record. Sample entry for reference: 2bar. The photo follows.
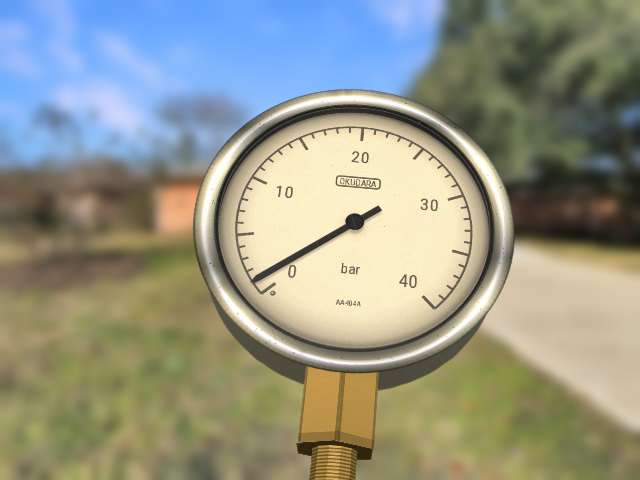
1bar
